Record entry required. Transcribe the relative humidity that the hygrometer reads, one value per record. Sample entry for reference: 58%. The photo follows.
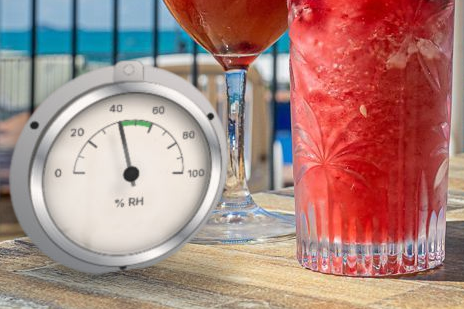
40%
